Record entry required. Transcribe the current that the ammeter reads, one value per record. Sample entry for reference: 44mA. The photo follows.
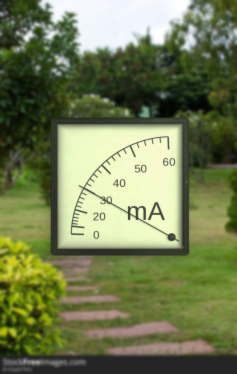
30mA
